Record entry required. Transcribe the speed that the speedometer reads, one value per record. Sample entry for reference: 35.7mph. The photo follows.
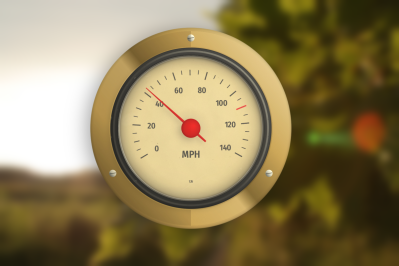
42.5mph
